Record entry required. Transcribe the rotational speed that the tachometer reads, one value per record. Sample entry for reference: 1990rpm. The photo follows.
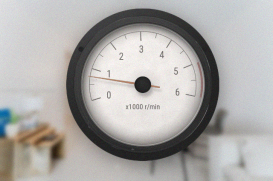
750rpm
